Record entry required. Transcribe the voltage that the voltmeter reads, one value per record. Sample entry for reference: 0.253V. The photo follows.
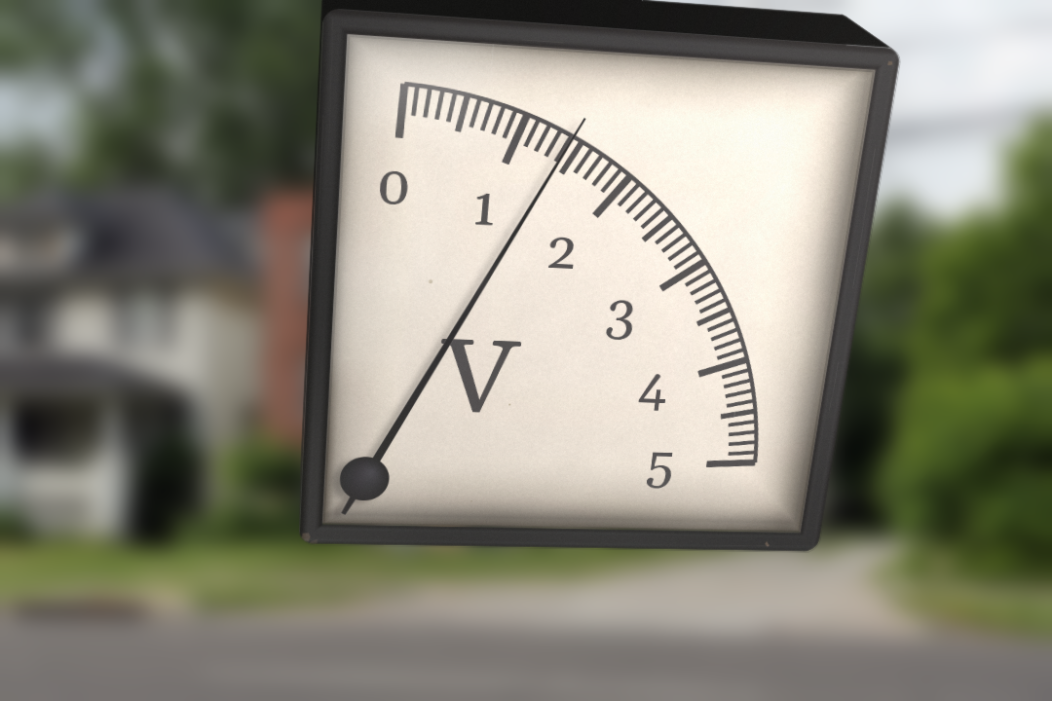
1.4V
